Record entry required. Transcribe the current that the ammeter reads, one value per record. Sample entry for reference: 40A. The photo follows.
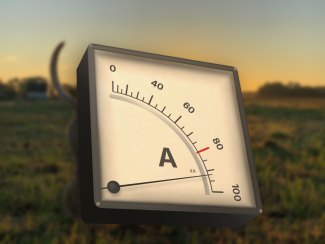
92.5A
